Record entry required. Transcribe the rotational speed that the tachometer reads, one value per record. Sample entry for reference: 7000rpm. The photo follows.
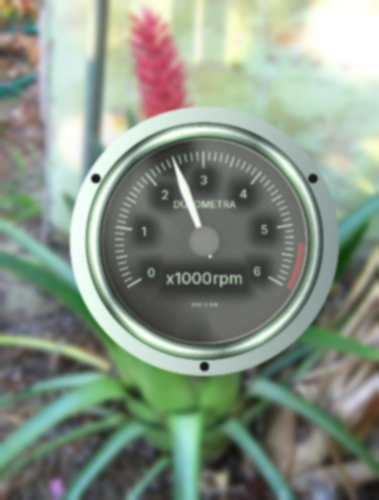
2500rpm
